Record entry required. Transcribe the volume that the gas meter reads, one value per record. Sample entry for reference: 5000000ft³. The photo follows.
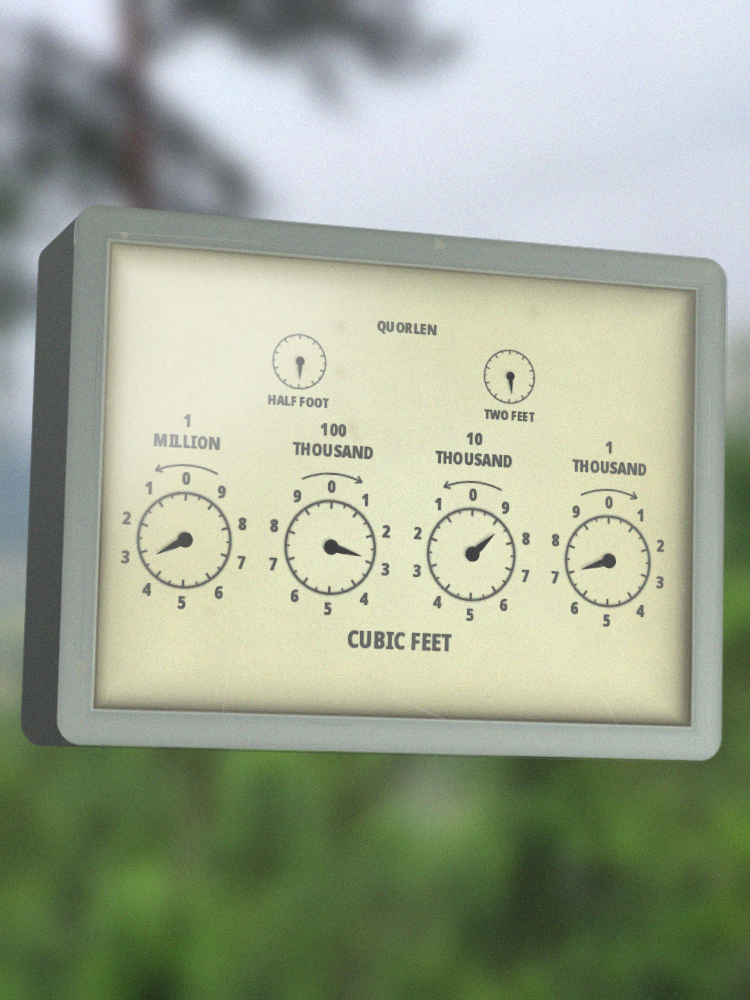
328700ft³
